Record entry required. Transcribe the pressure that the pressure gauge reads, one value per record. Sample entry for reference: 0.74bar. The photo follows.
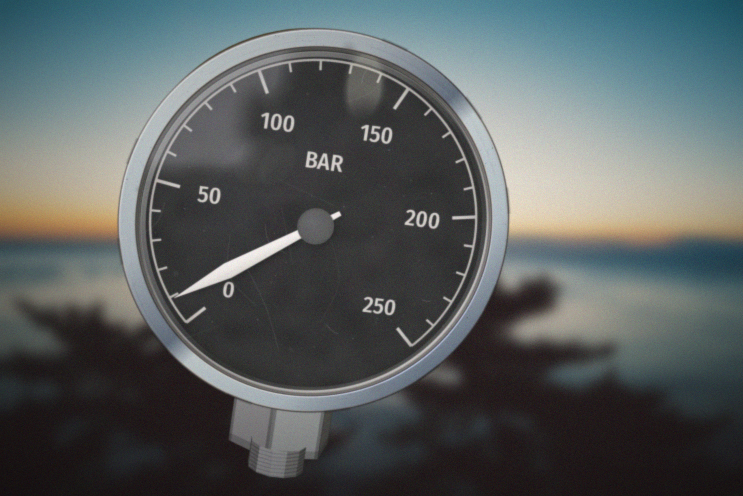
10bar
